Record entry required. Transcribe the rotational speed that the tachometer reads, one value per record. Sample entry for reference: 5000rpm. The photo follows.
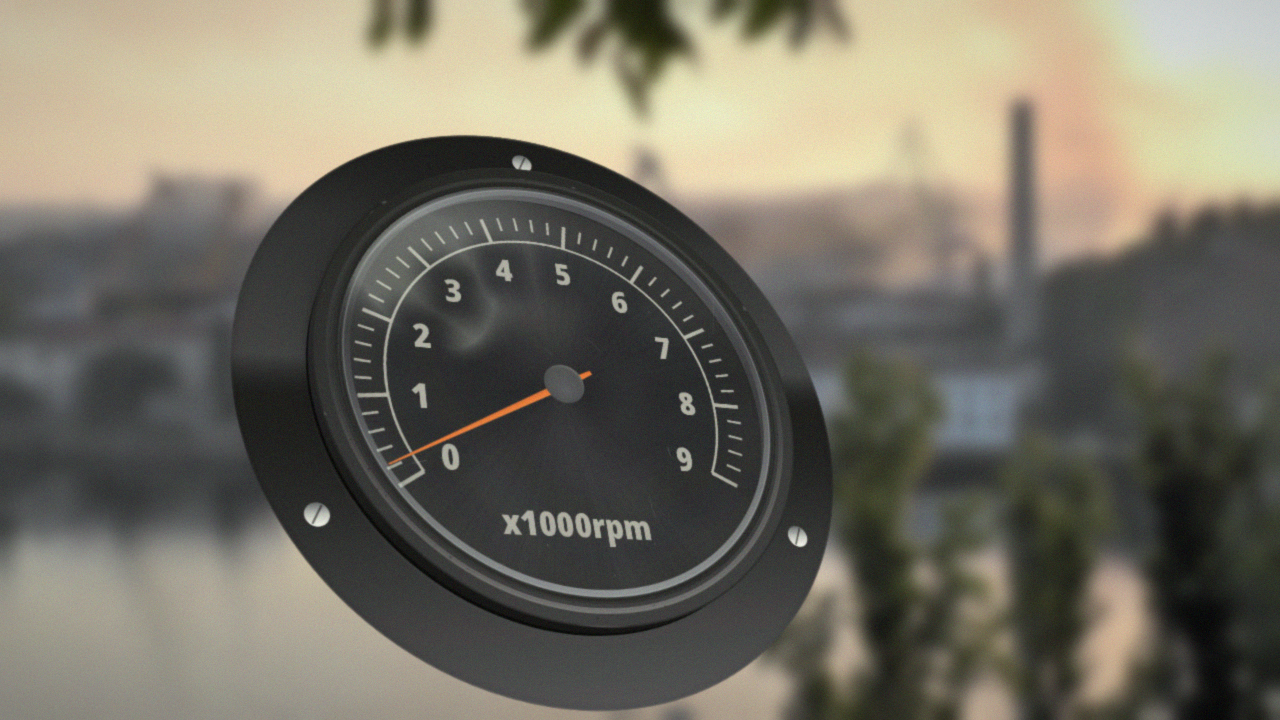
200rpm
